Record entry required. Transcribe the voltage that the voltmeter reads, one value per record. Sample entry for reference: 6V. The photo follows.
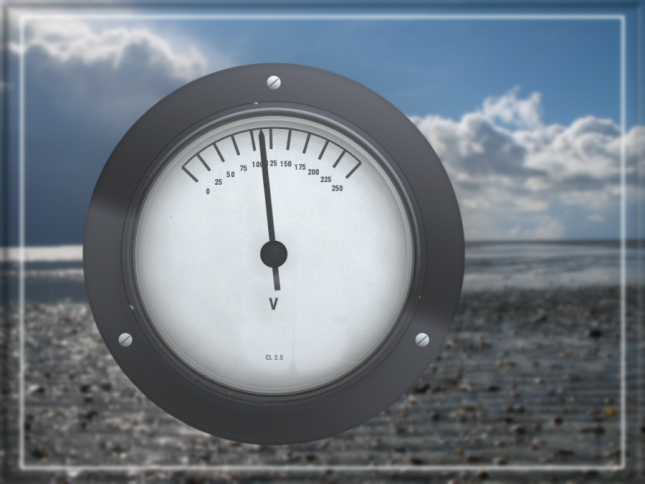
112.5V
